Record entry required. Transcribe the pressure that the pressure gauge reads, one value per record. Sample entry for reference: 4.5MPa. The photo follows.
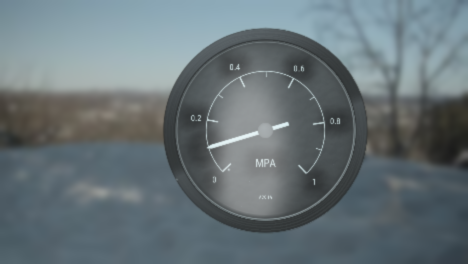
0.1MPa
